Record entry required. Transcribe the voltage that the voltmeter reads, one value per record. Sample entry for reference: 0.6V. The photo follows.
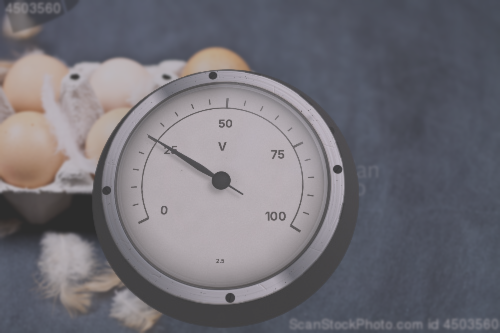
25V
